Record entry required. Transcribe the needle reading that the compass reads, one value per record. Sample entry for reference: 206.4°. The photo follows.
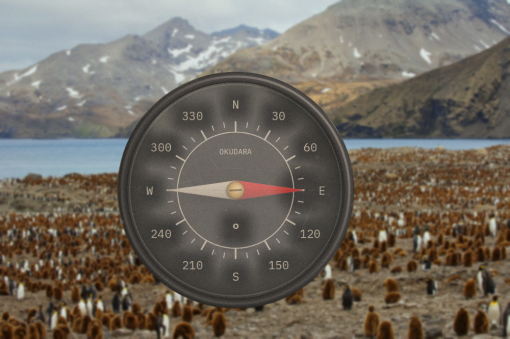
90°
